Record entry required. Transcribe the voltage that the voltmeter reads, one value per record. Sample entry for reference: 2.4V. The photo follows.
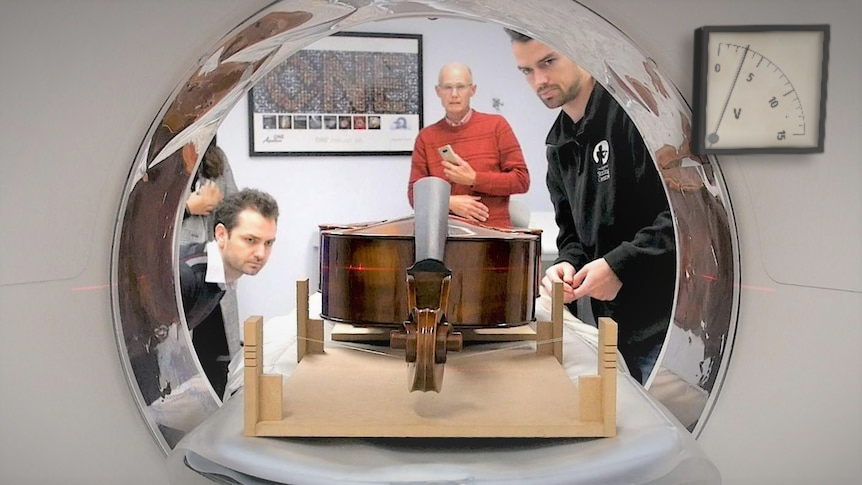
3V
